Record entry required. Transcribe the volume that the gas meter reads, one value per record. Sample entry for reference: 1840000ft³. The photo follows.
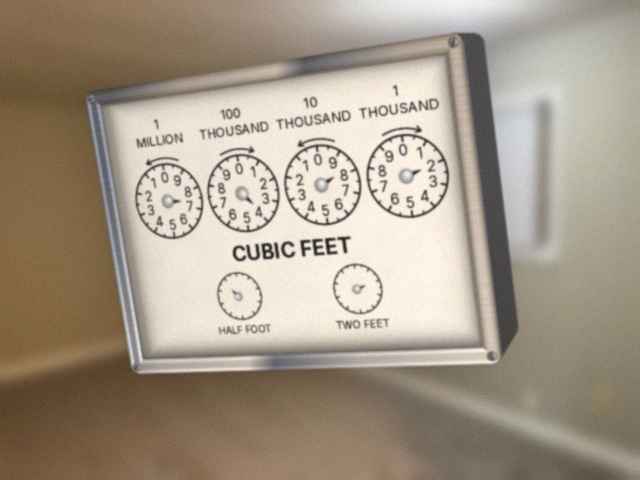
738200ft³
